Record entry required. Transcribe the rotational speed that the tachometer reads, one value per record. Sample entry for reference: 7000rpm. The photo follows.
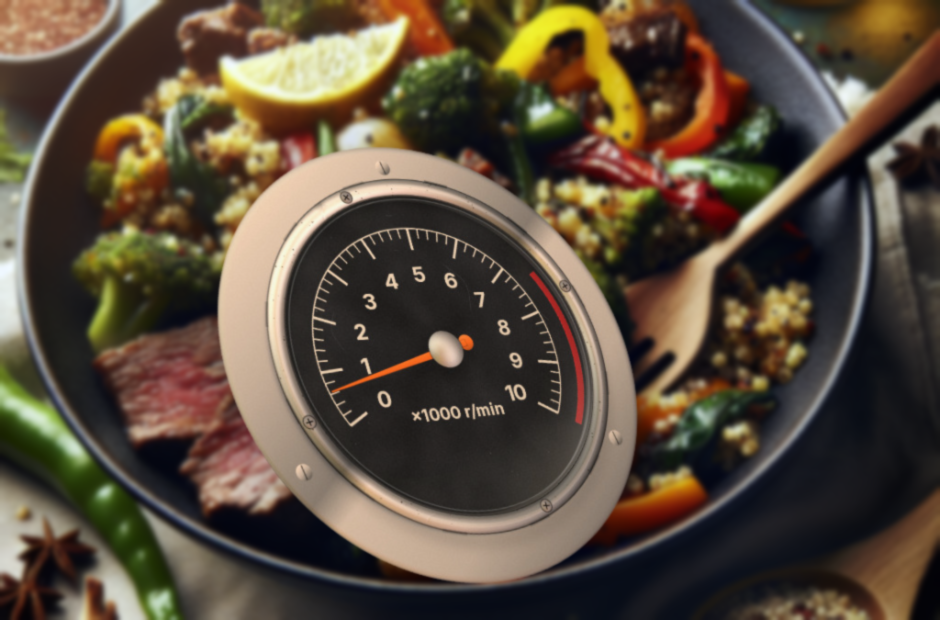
600rpm
